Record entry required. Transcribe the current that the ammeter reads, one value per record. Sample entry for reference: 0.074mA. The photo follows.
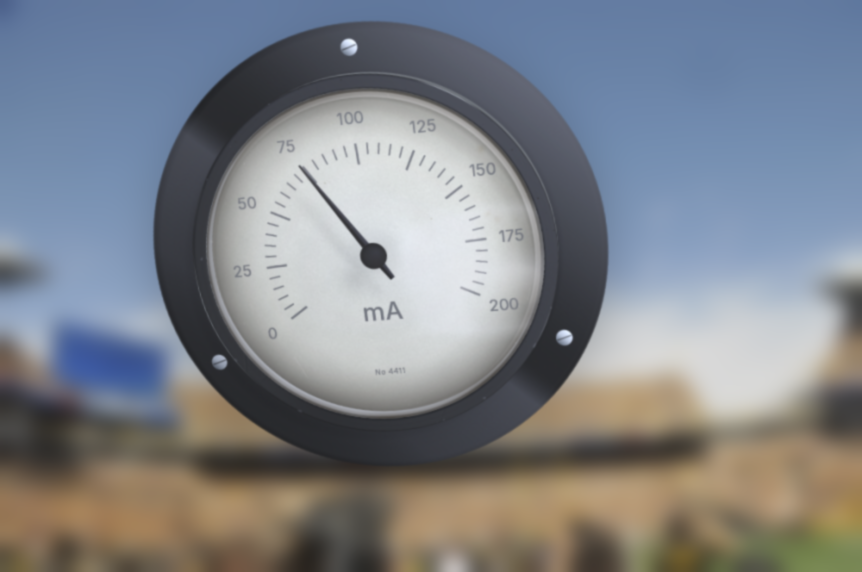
75mA
